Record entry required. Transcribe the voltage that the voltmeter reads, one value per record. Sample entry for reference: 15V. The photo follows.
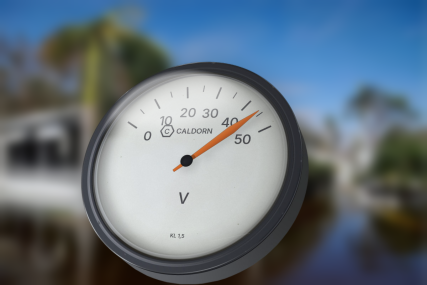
45V
